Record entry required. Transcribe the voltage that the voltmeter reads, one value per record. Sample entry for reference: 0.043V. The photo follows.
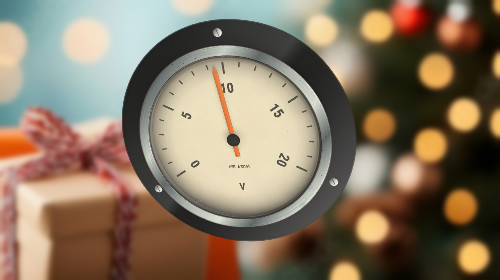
9.5V
